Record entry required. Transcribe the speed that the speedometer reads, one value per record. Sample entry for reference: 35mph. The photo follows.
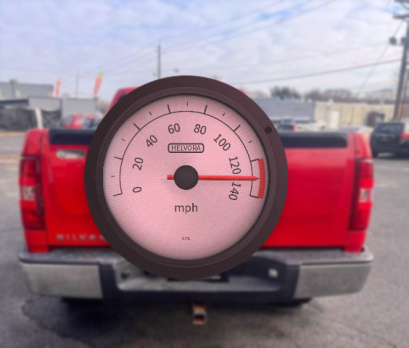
130mph
